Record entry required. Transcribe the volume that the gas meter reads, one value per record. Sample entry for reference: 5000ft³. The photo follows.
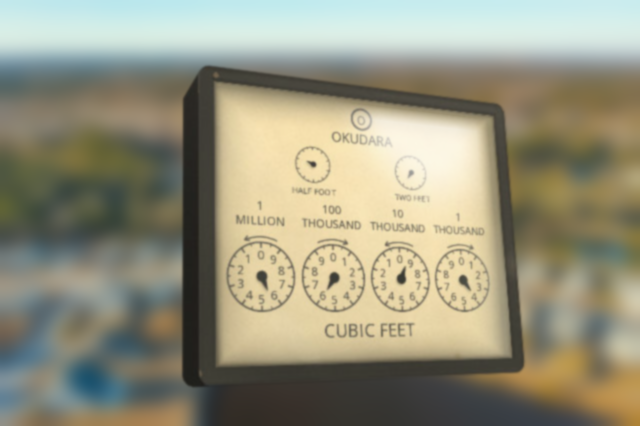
559400ft³
